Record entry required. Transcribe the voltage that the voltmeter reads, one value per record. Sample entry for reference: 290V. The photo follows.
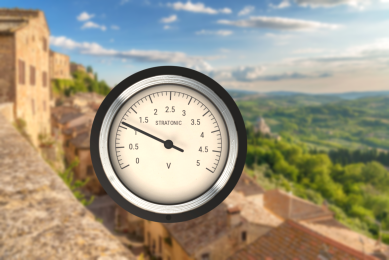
1.1V
